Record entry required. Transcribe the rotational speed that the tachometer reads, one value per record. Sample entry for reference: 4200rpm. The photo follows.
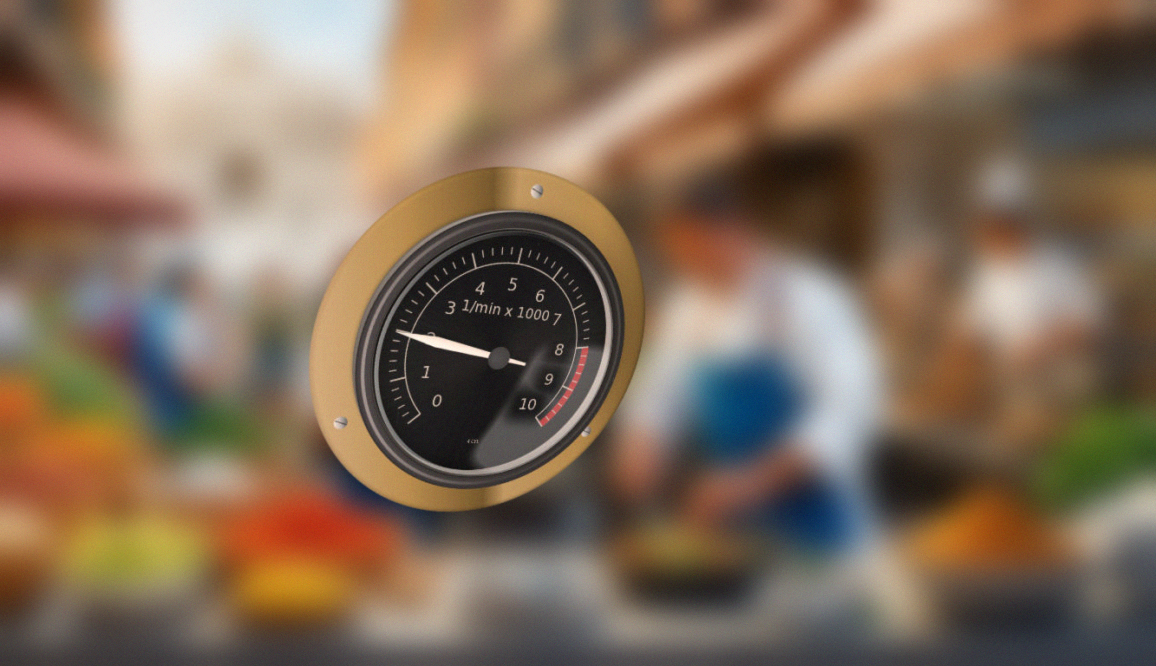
2000rpm
